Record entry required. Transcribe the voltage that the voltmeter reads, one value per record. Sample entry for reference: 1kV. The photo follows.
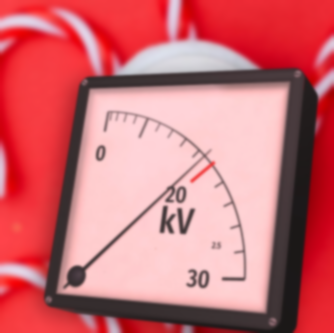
19kV
